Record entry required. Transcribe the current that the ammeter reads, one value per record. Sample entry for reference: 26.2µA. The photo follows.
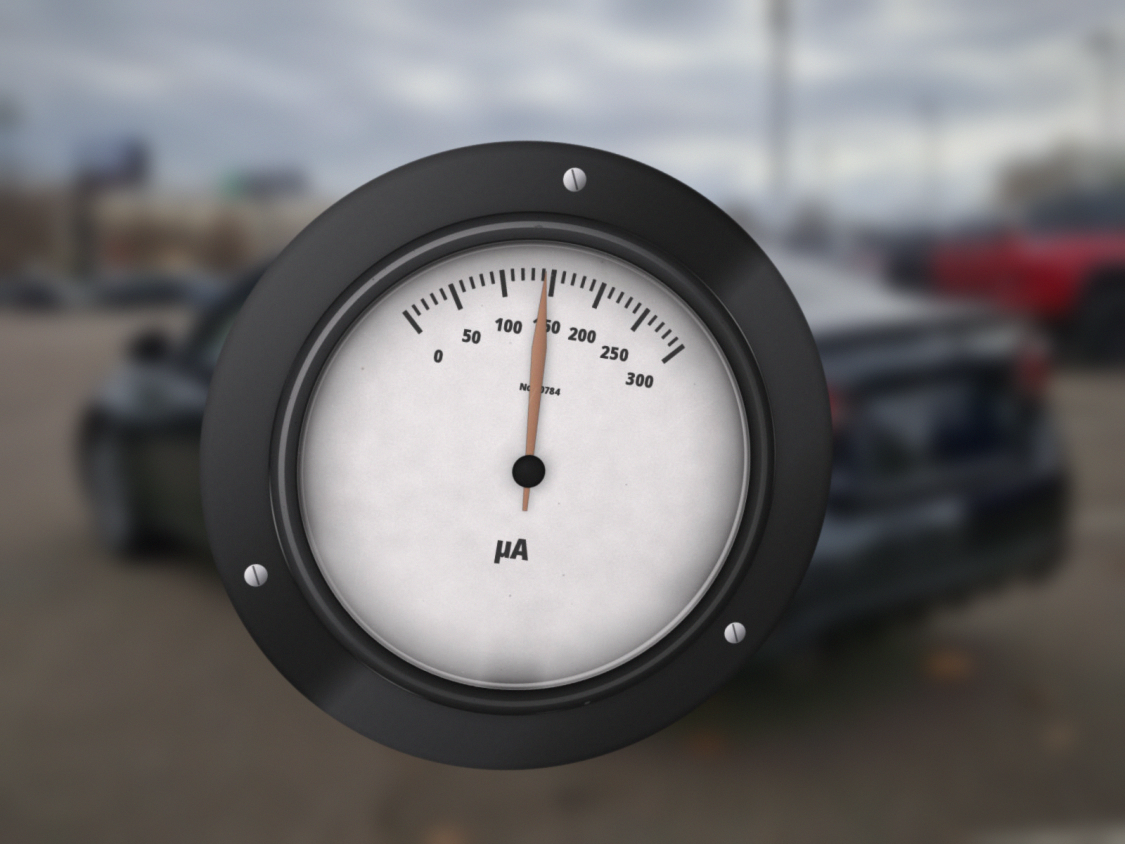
140µA
